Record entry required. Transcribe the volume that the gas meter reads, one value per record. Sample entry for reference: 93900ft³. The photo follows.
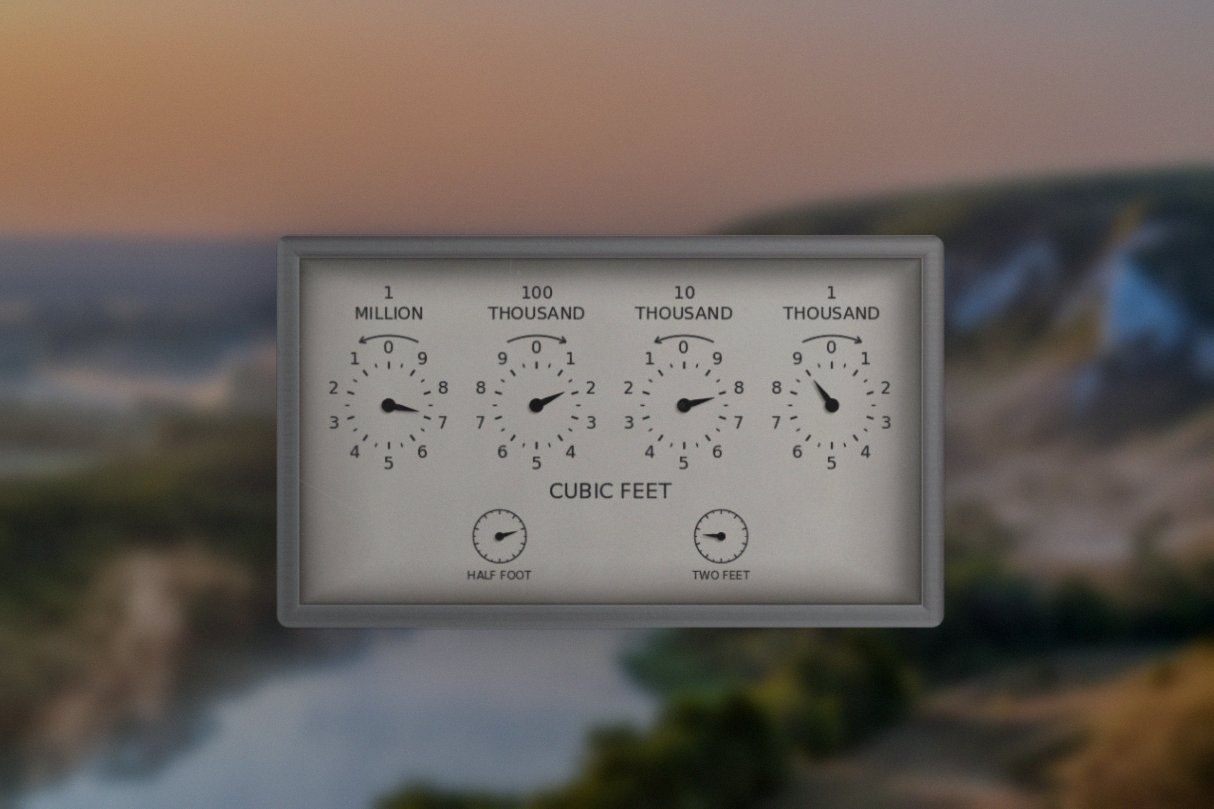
717900ft³
